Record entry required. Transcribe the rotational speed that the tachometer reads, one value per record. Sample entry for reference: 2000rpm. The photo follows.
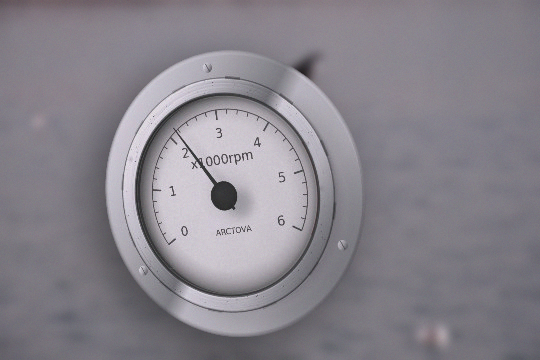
2200rpm
